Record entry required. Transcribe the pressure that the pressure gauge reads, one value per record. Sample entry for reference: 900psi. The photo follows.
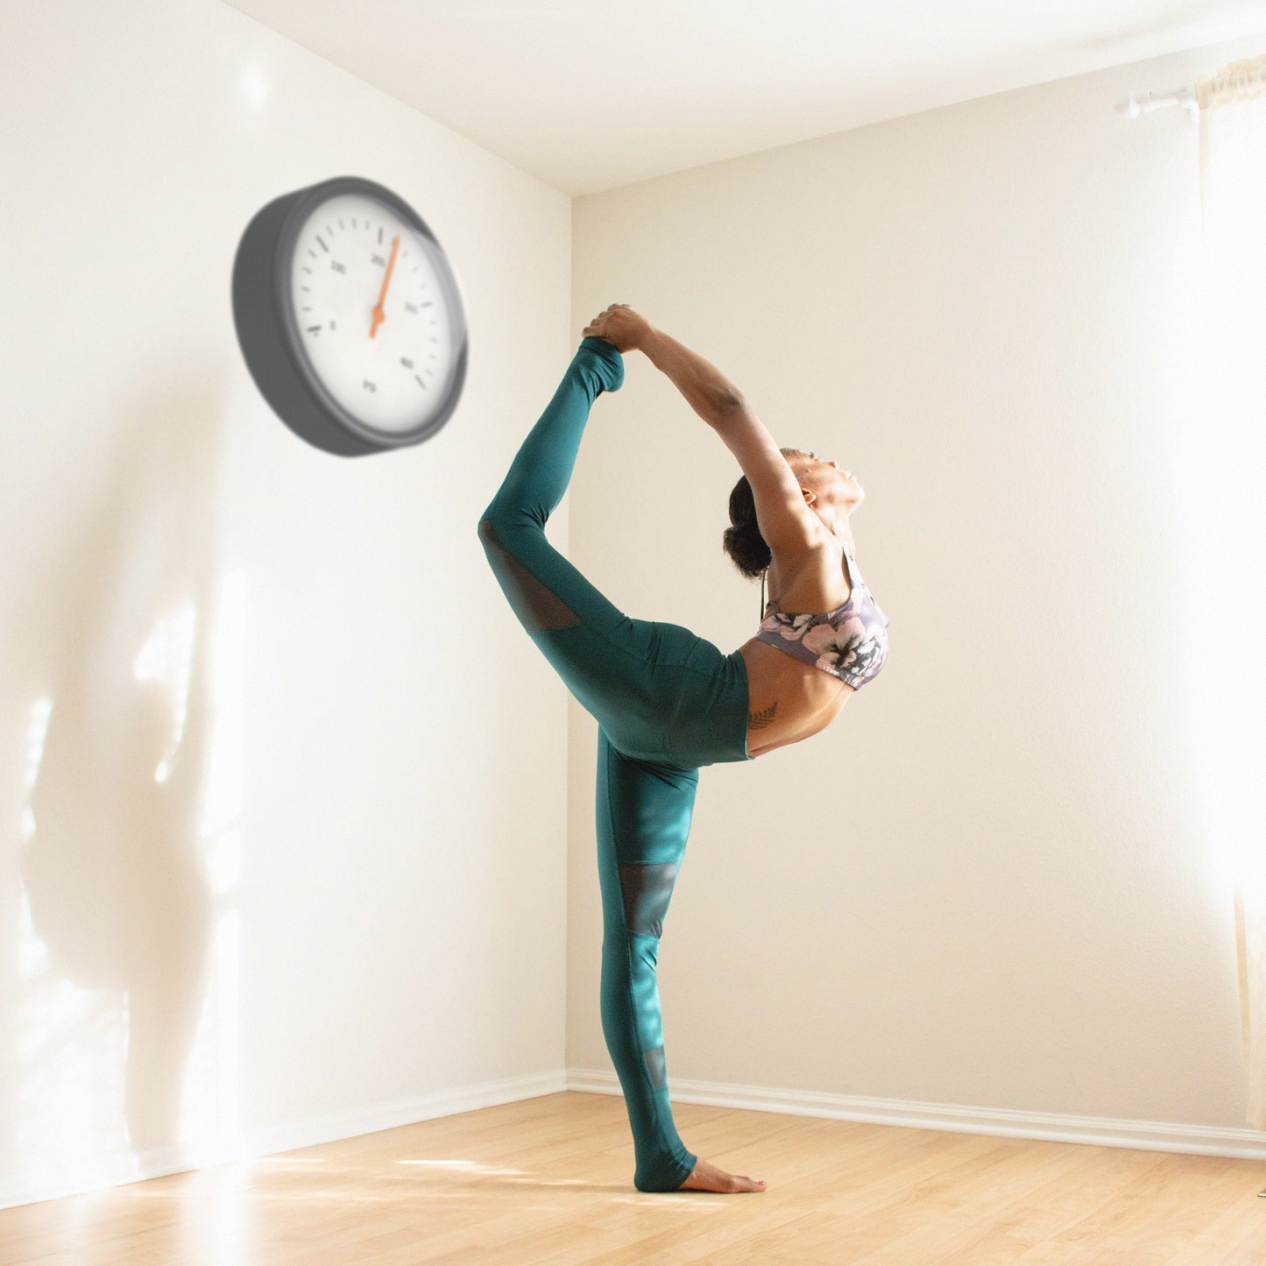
220psi
